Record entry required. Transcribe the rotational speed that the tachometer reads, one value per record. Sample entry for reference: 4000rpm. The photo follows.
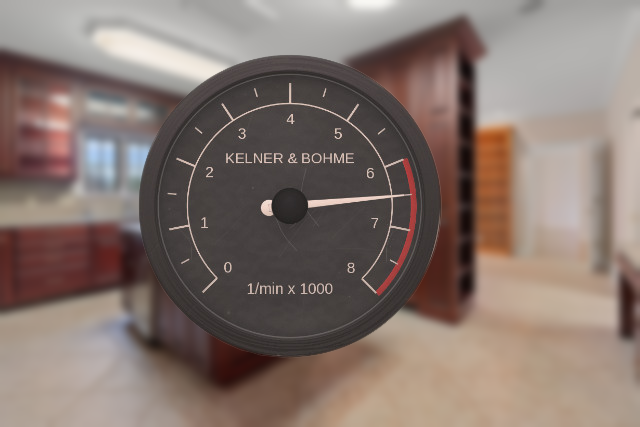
6500rpm
